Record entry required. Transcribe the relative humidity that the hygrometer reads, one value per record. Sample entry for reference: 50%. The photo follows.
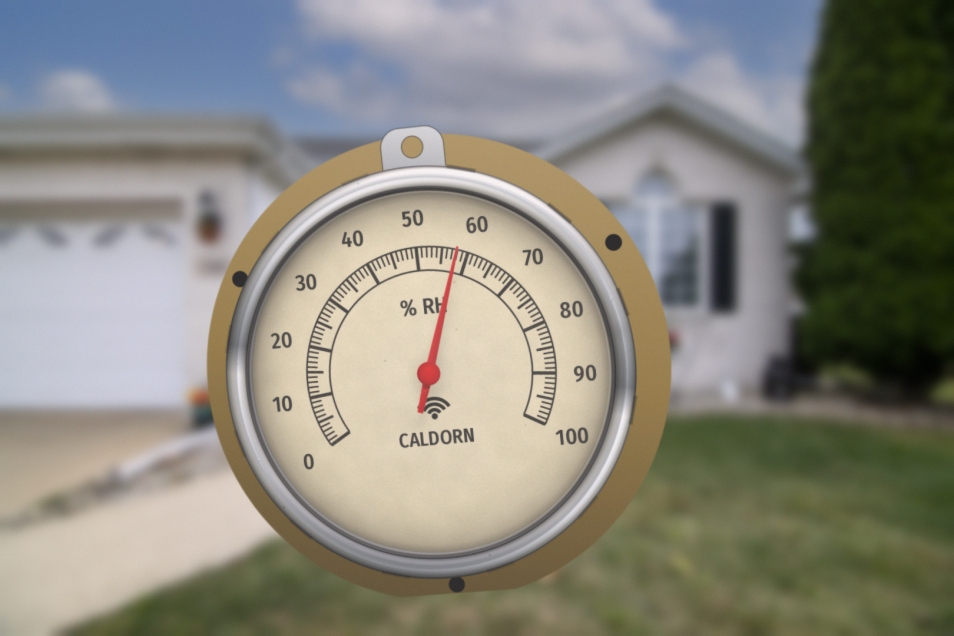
58%
